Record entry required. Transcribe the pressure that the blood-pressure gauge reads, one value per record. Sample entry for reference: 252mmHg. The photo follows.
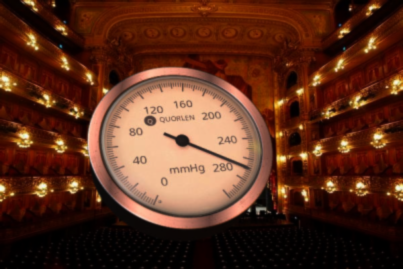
270mmHg
